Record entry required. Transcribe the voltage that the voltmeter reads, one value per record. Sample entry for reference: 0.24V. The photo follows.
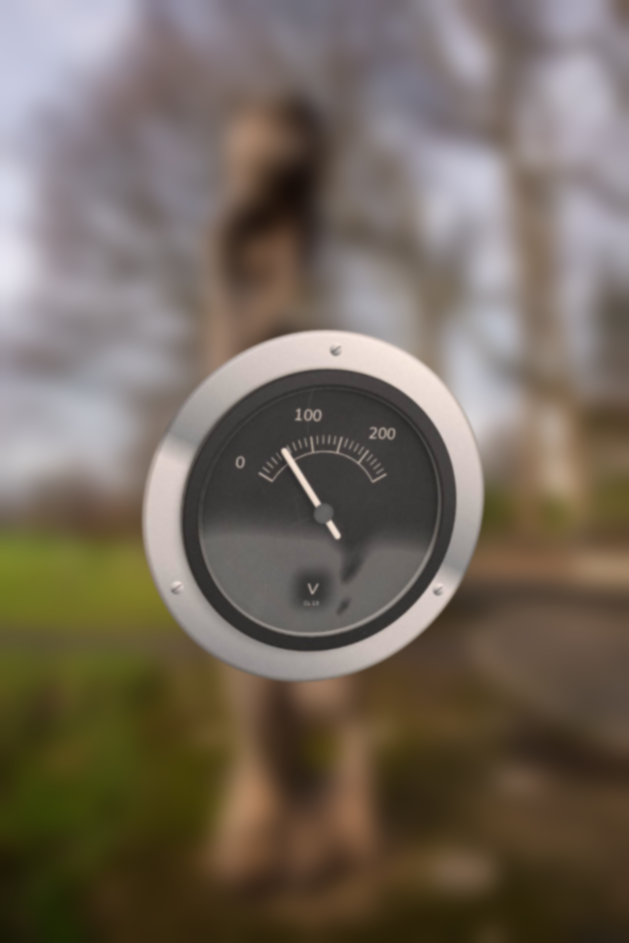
50V
